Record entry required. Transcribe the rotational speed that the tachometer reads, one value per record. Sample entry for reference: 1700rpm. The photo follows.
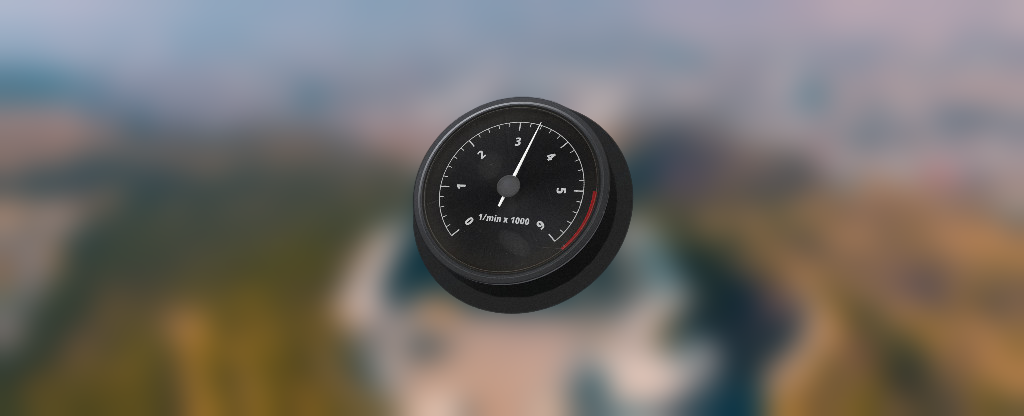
3400rpm
